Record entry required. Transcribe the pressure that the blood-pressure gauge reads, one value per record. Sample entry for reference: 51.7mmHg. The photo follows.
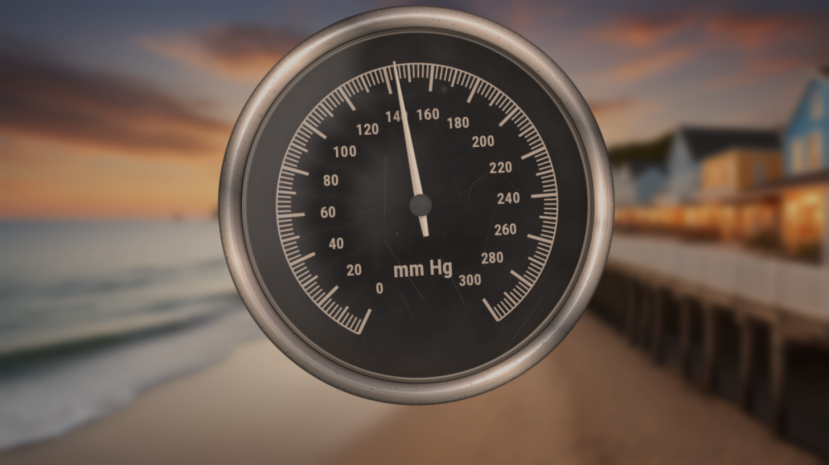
144mmHg
